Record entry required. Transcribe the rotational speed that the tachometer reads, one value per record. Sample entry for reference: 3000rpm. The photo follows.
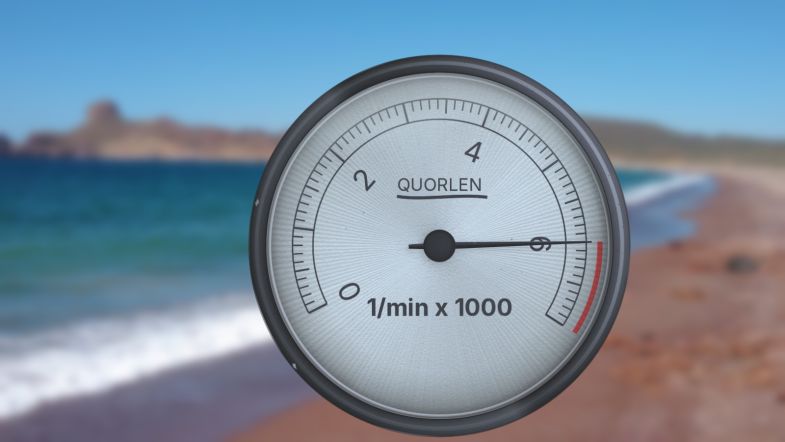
6000rpm
